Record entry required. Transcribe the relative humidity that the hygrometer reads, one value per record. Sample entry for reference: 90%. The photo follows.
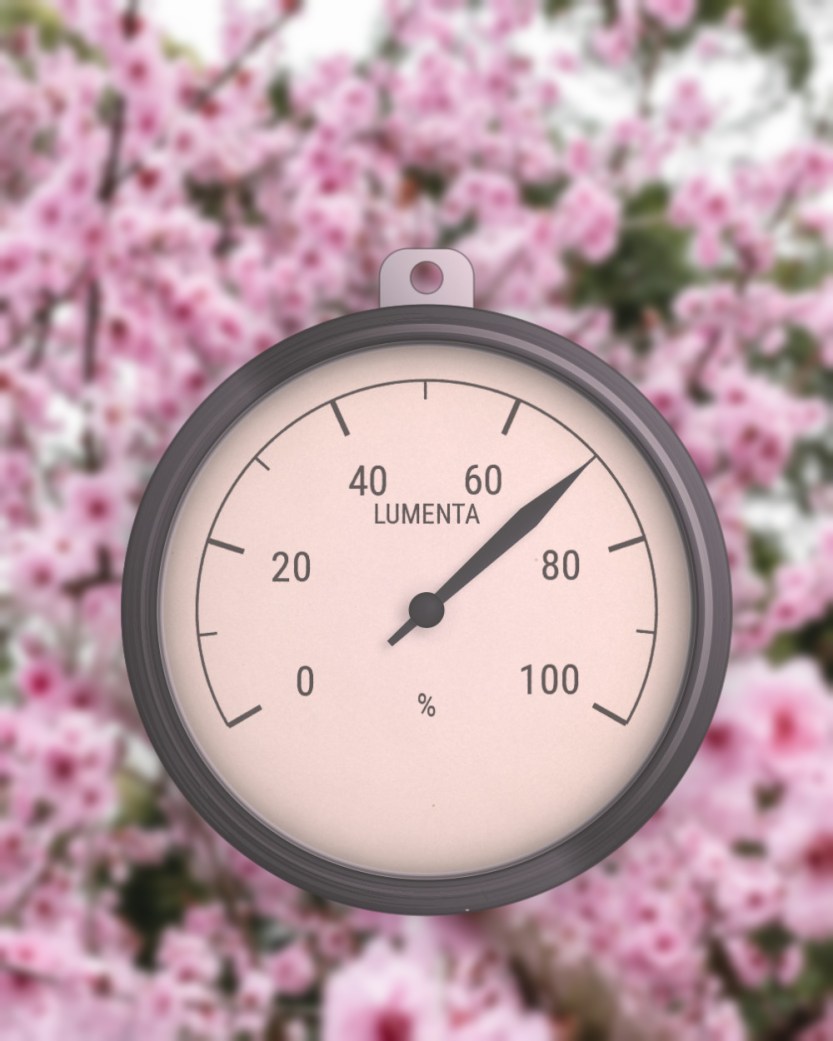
70%
